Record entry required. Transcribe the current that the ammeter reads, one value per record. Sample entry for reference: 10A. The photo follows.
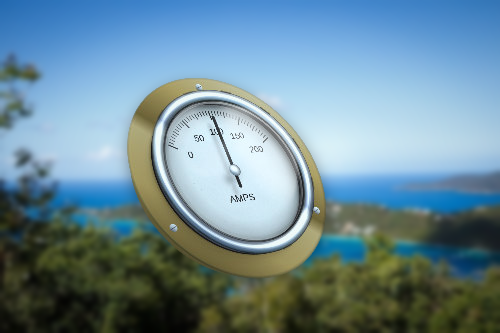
100A
